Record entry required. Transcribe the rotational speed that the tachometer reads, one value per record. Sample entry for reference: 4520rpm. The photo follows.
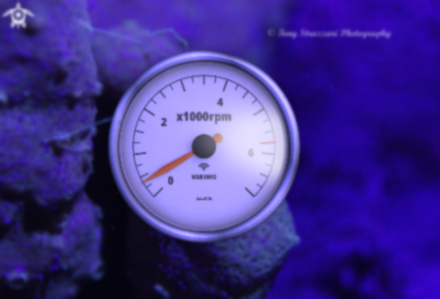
375rpm
